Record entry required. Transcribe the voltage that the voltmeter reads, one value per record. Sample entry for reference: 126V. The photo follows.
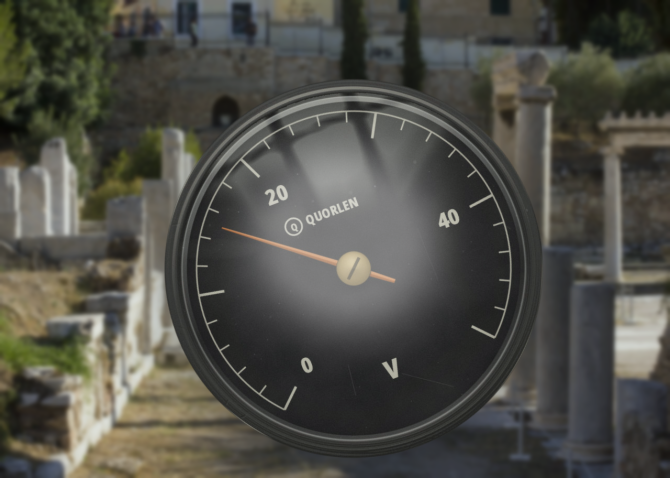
15V
